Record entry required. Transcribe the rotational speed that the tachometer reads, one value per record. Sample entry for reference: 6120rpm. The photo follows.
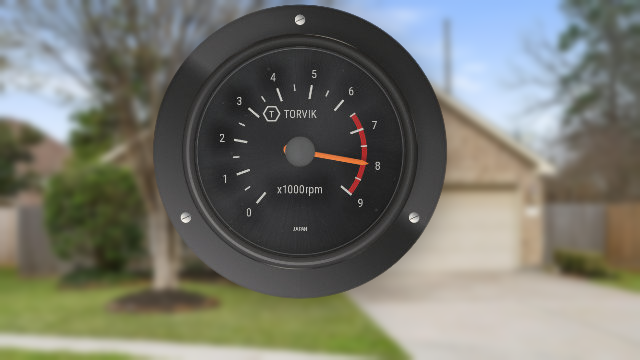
8000rpm
